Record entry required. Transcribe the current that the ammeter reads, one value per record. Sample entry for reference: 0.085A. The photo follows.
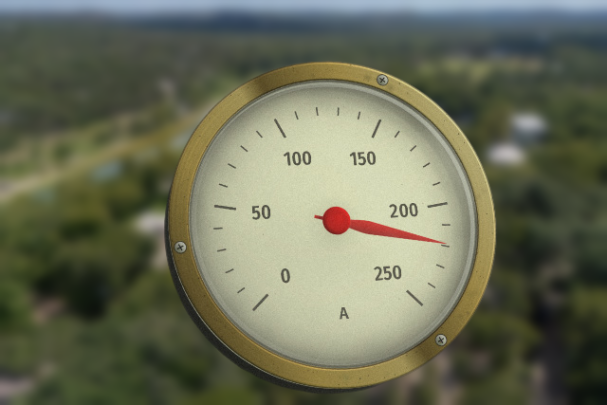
220A
